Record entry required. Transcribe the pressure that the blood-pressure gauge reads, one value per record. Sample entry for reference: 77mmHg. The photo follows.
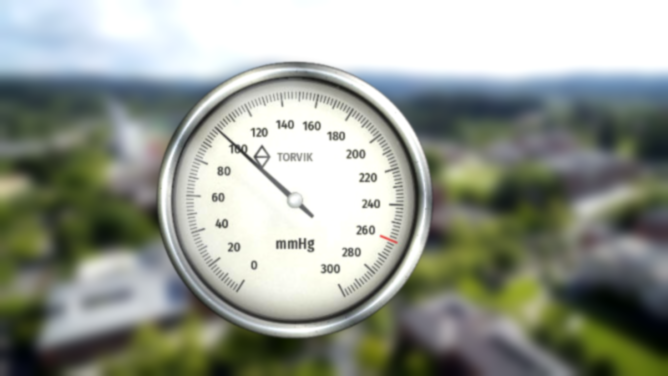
100mmHg
